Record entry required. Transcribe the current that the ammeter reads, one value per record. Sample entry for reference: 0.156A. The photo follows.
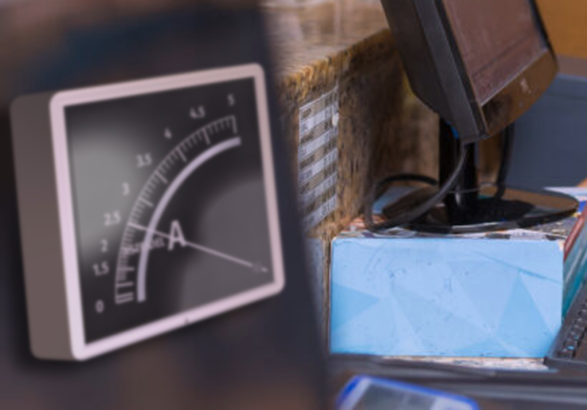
2.5A
